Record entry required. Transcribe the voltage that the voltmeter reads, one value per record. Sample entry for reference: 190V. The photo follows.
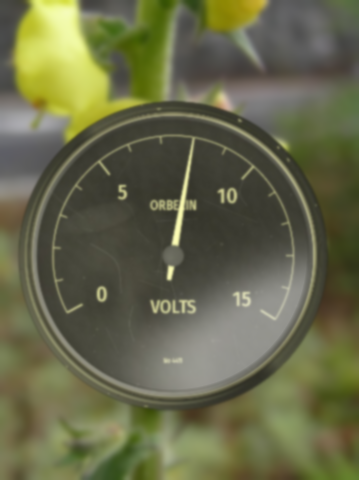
8V
